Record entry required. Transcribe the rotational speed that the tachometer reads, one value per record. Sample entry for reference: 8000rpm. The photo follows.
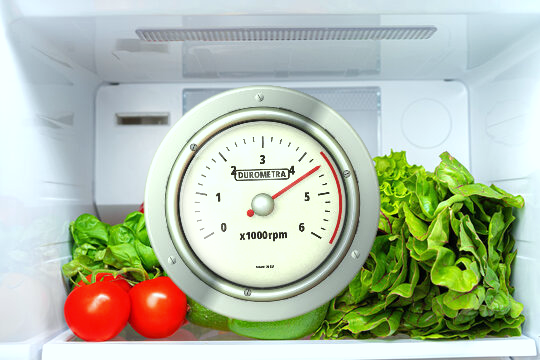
4400rpm
